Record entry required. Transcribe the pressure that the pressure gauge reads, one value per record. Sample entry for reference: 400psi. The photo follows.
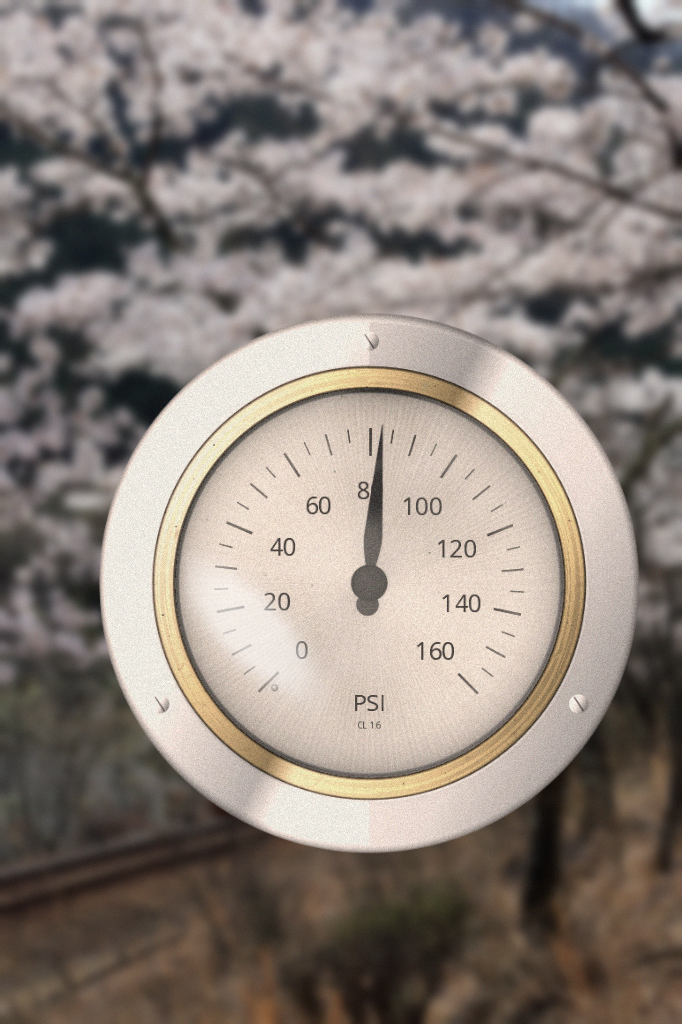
82.5psi
